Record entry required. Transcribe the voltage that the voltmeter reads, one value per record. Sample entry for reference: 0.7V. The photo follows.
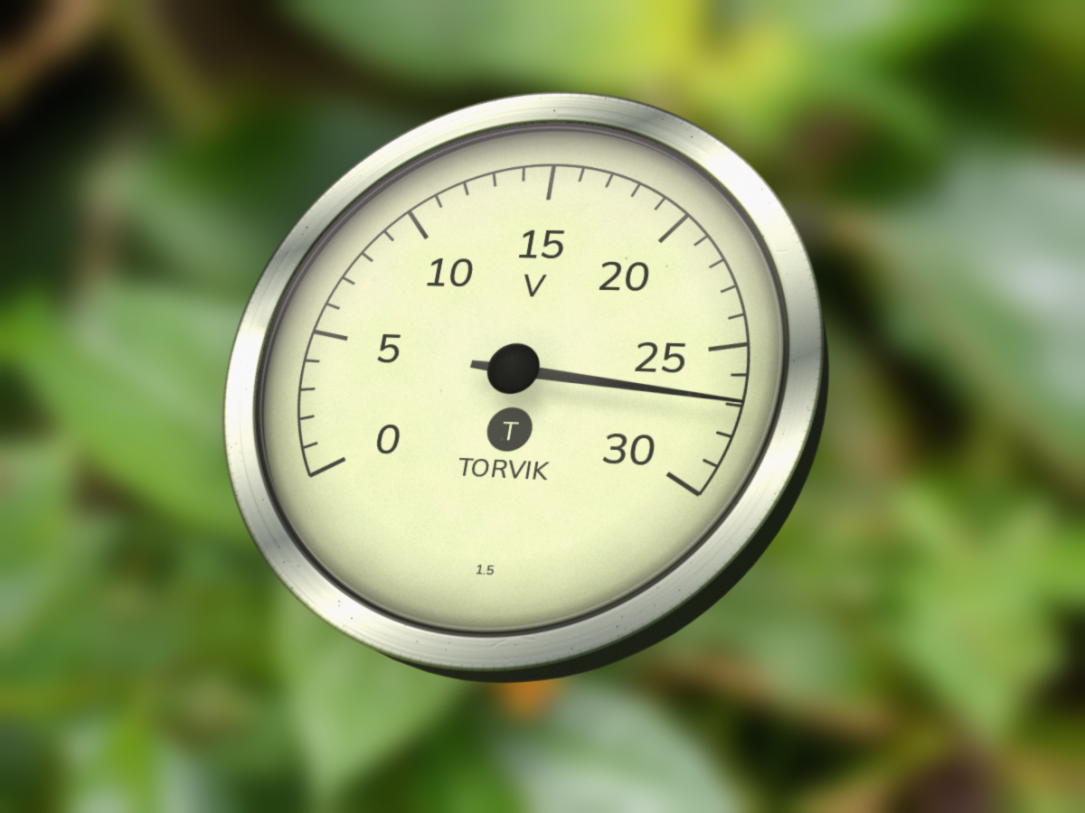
27V
